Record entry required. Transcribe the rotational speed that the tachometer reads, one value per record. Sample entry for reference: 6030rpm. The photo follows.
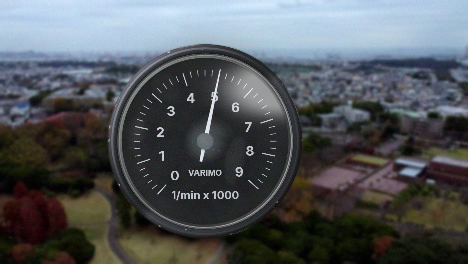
5000rpm
